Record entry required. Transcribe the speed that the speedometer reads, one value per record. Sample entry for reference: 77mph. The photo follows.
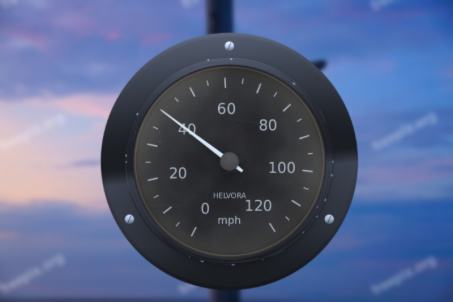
40mph
